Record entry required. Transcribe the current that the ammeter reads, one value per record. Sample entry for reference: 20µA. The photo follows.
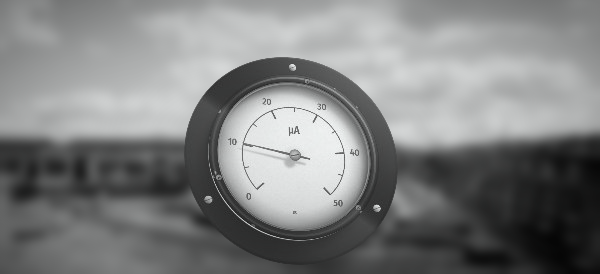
10µA
